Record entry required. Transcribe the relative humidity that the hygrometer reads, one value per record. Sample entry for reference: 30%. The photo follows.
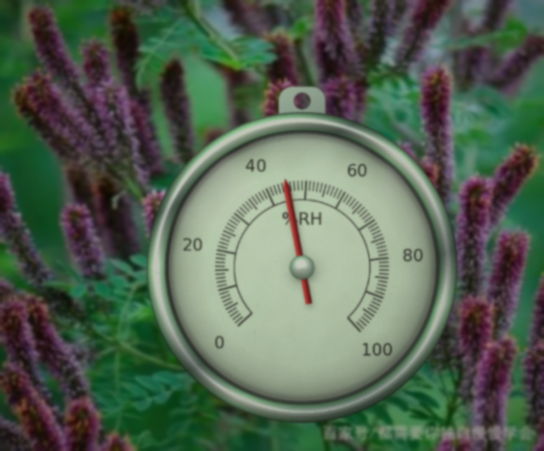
45%
